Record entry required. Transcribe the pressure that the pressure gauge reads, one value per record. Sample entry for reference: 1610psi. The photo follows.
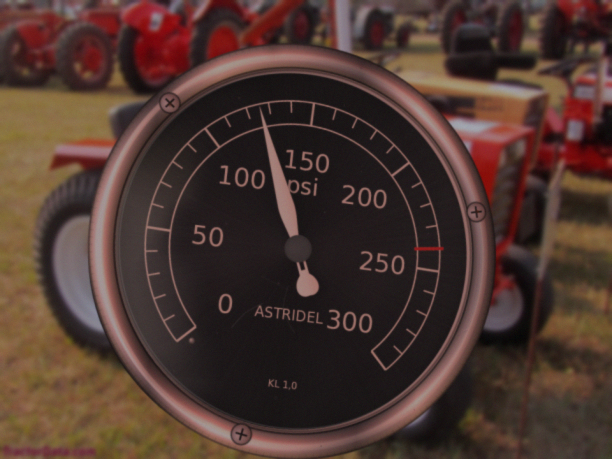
125psi
